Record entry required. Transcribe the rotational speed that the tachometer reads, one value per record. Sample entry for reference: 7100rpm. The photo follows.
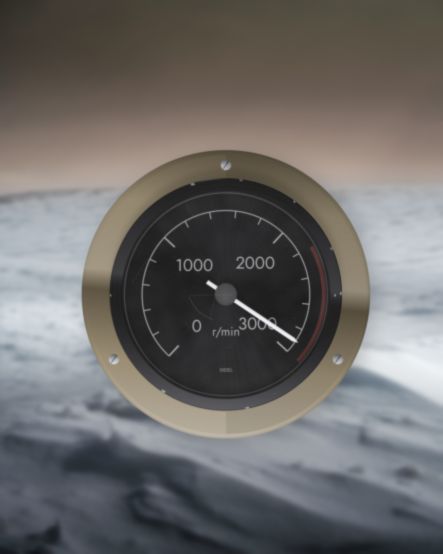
2900rpm
